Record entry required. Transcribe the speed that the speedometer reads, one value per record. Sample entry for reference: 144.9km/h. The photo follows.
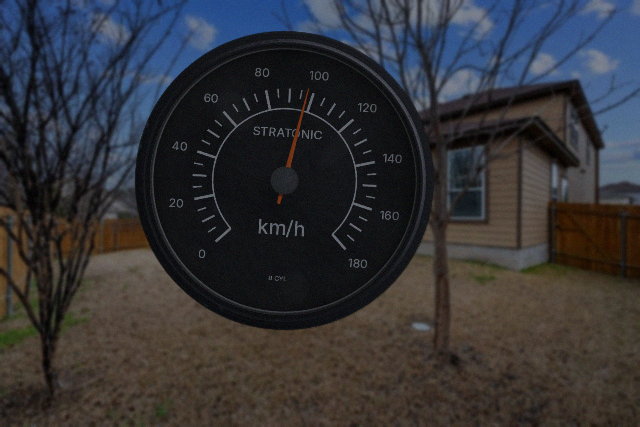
97.5km/h
